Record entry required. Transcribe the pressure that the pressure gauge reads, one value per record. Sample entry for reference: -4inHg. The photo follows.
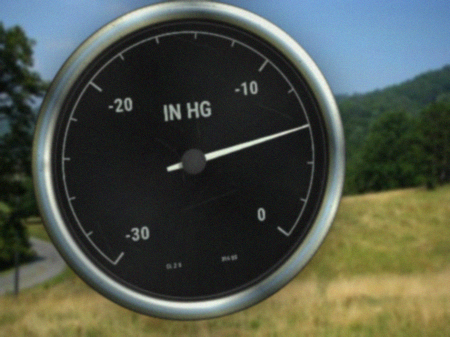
-6inHg
